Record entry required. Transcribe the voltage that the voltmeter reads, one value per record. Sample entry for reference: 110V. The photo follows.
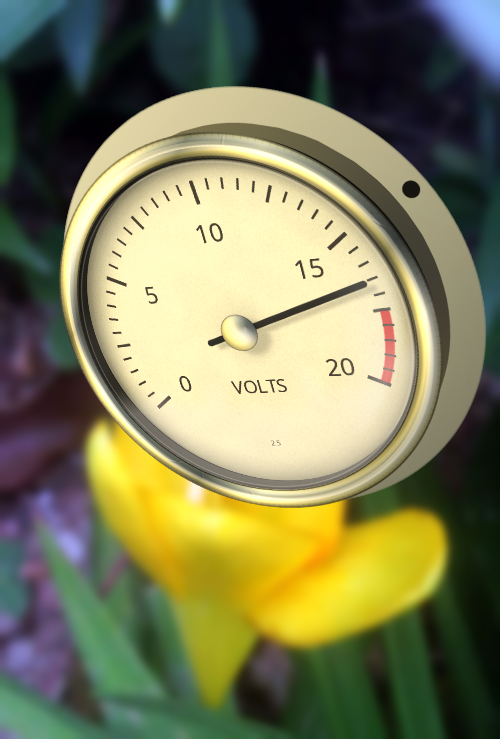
16.5V
